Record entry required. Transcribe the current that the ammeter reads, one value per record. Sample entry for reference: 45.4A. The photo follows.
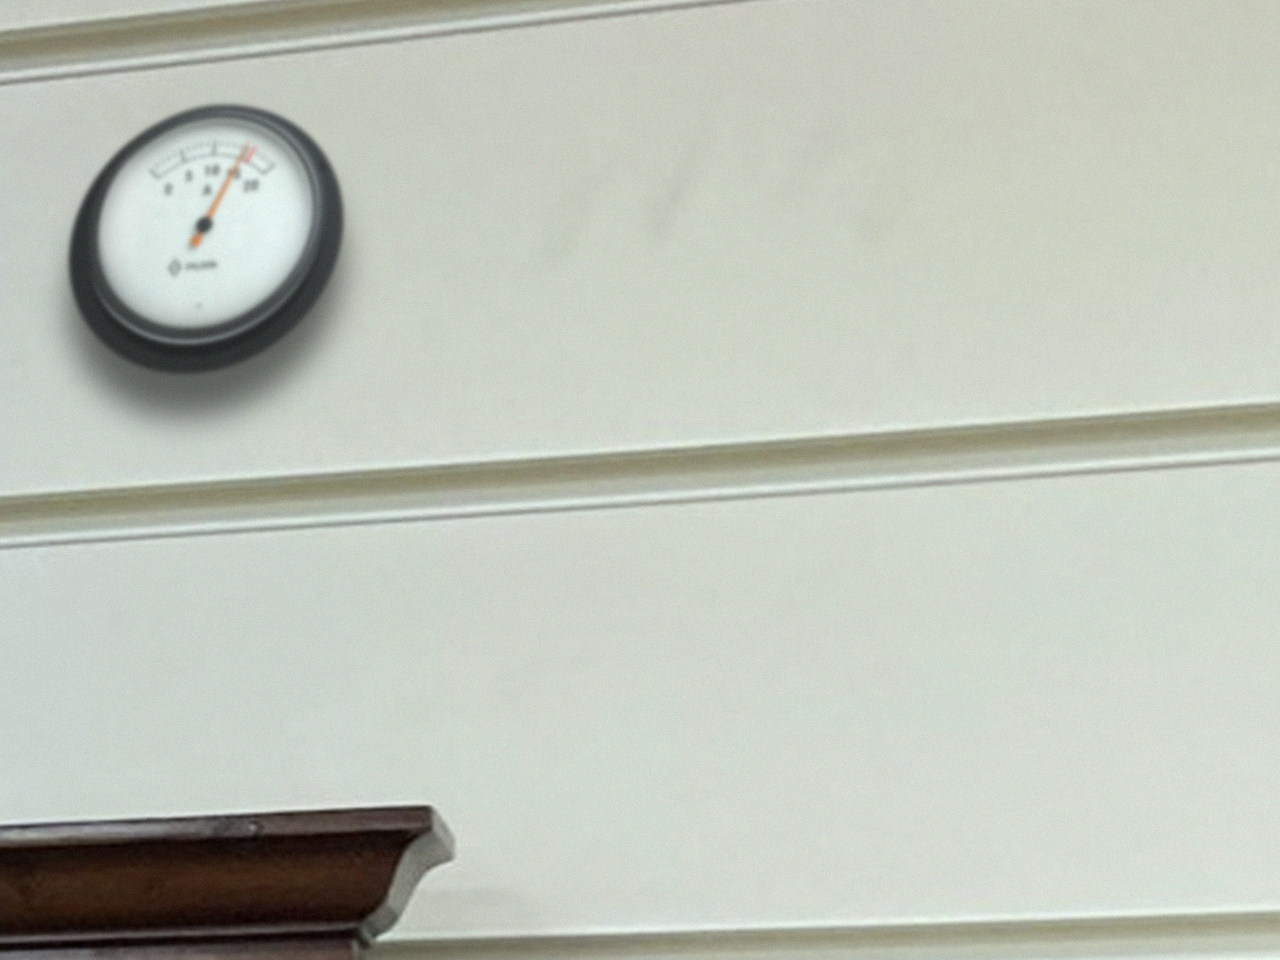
15A
